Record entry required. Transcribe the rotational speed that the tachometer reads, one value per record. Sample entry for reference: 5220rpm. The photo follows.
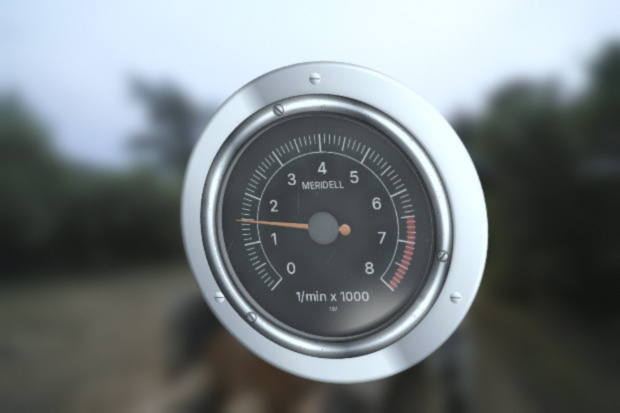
1500rpm
